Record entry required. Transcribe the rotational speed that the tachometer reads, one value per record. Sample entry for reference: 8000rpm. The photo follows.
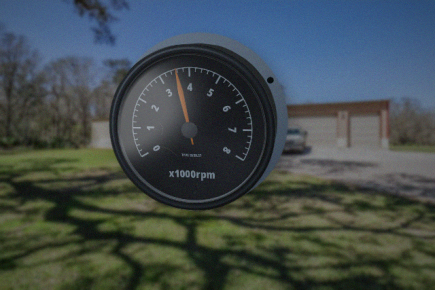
3600rpm
